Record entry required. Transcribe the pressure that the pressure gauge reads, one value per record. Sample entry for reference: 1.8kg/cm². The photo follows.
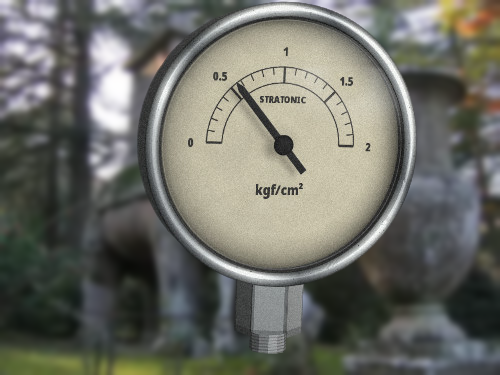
0.55kg/cm²
